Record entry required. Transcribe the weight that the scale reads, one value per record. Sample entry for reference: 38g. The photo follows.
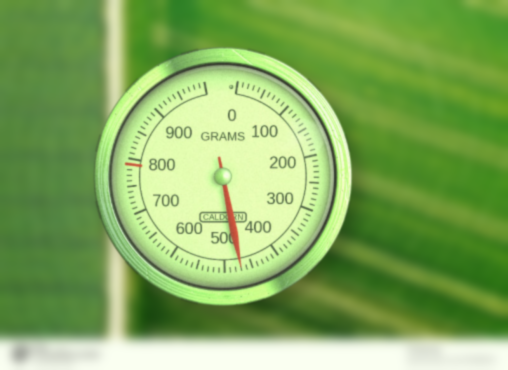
470g
